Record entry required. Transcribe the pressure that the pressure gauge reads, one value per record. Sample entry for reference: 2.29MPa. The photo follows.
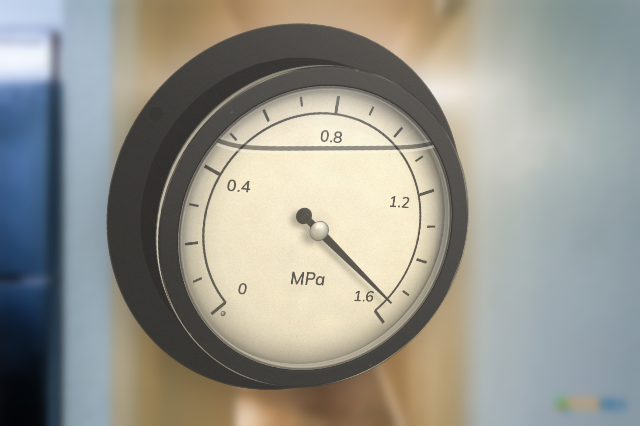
1.55MPa
